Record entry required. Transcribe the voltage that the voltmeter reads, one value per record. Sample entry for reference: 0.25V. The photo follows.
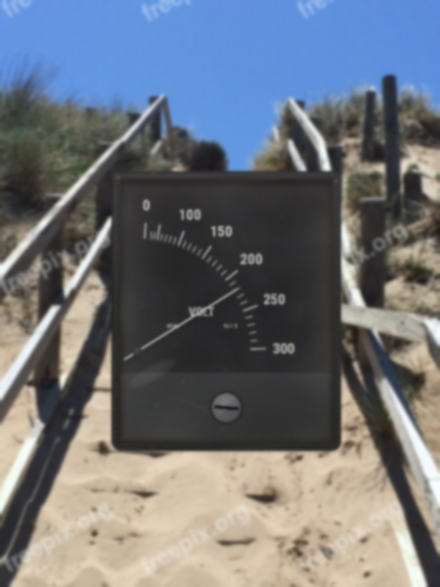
220V
